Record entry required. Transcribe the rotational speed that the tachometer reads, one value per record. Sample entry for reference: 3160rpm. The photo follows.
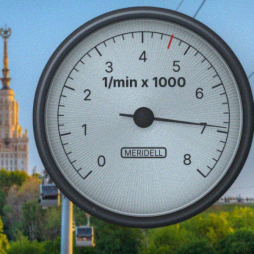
6900rpm
